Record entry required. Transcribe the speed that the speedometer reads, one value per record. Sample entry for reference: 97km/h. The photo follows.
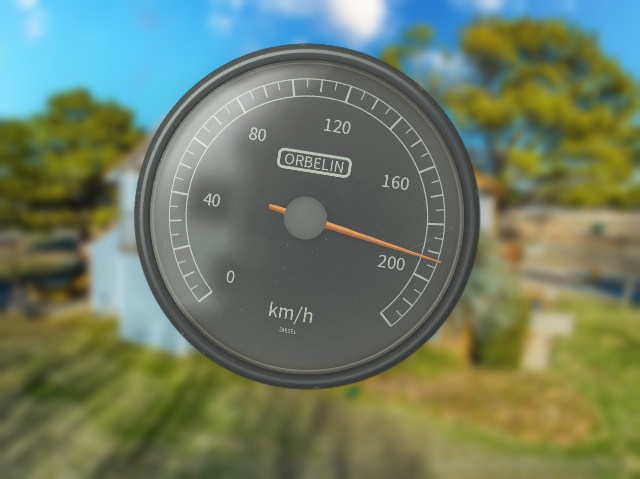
192.5km/h
